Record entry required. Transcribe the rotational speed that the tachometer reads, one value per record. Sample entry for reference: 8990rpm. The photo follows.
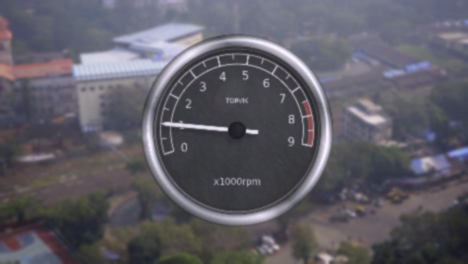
1000rpm
